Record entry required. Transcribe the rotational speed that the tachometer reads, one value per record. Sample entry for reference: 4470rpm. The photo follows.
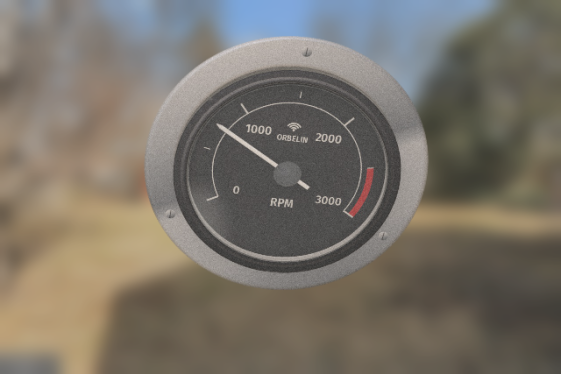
750rpm
